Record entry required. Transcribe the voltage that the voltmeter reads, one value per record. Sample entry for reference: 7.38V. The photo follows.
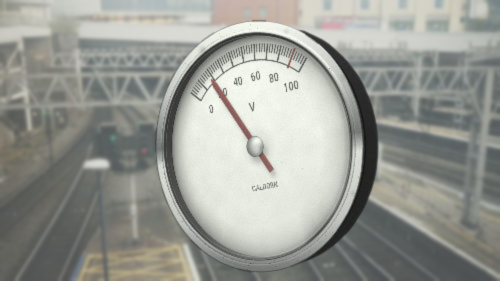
20V
